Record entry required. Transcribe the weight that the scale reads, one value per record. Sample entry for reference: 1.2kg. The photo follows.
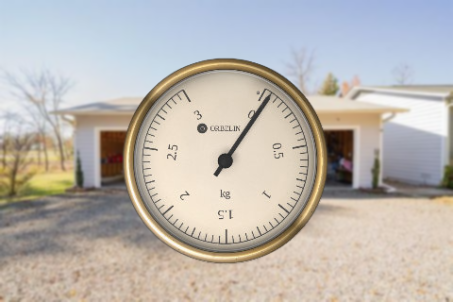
0.05kg
